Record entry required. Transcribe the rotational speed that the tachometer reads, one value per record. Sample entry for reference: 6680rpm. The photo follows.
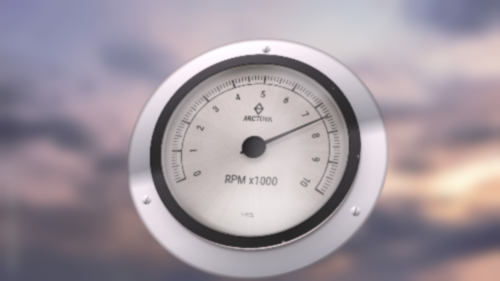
7500rpm
